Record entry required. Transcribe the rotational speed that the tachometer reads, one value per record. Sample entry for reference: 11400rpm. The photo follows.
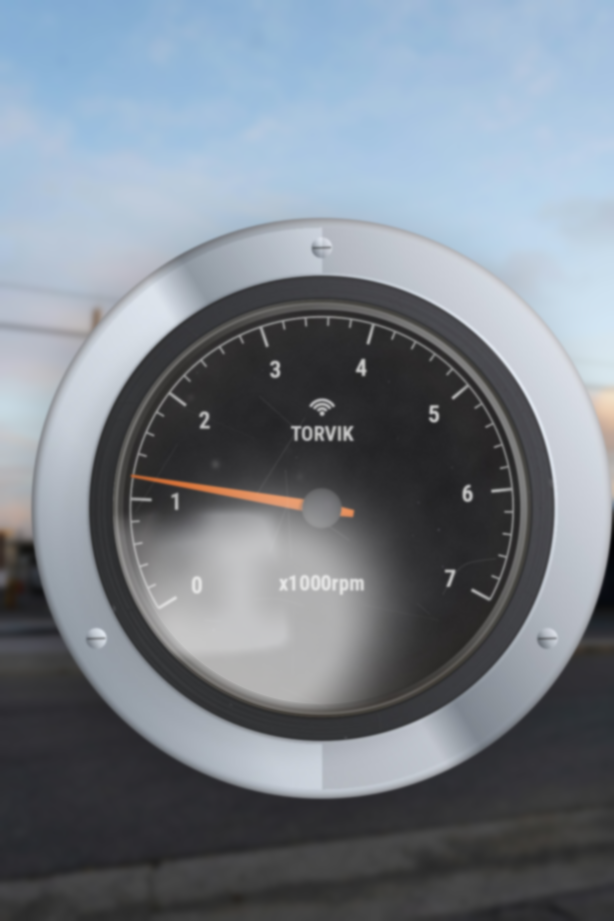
1200rpm
